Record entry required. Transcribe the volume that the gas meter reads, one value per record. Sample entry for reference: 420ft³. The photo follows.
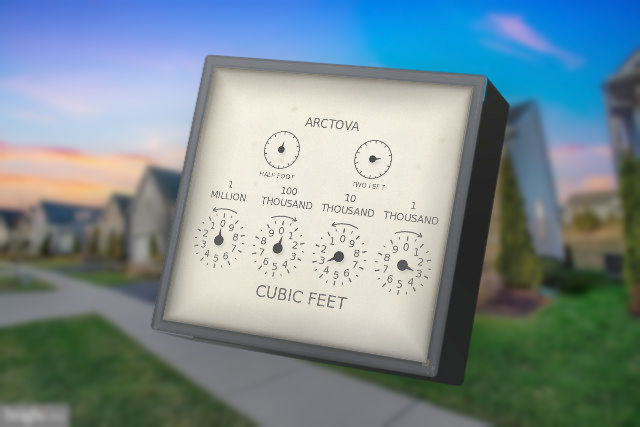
3300ft³
